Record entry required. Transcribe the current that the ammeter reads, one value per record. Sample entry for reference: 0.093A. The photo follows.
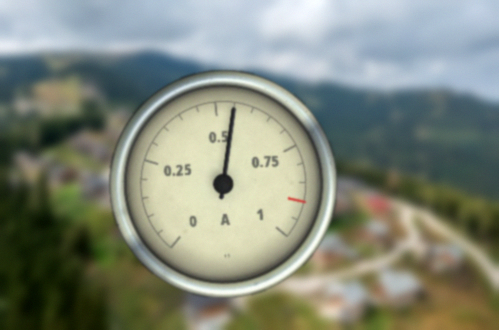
0.55A
